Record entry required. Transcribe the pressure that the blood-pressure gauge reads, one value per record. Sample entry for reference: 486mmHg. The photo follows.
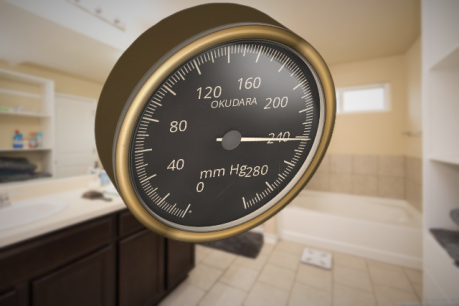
240mmHg
